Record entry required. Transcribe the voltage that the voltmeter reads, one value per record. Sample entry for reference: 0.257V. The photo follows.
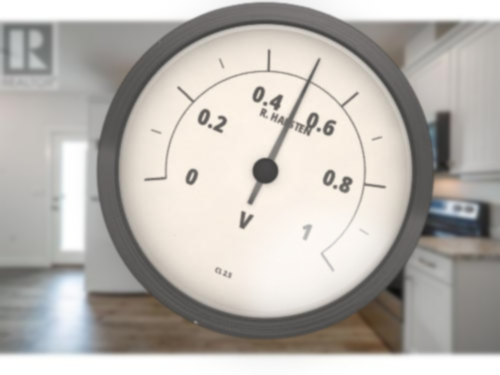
0.5V
